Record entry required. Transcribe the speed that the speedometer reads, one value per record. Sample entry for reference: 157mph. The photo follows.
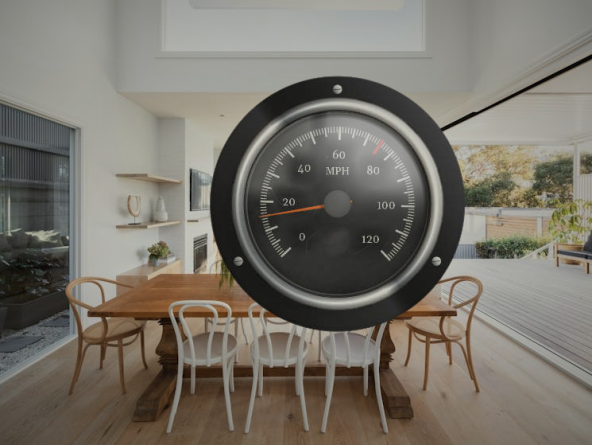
15mph
